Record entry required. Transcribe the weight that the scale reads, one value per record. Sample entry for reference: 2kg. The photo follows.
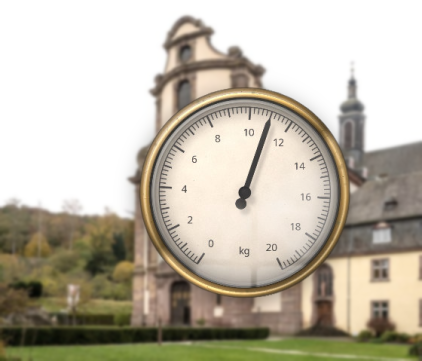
11kg
